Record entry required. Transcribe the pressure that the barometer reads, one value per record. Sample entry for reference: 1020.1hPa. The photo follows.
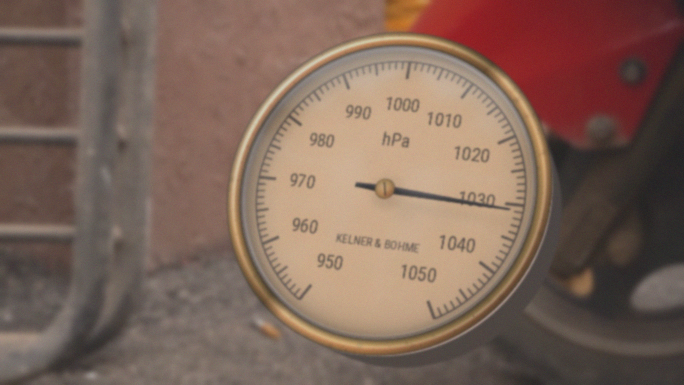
1031hPa
